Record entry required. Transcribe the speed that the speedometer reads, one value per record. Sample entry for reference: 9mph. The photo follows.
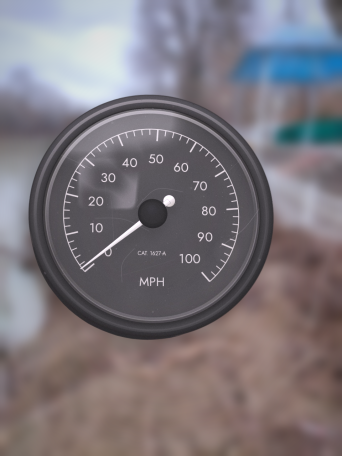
1mph
